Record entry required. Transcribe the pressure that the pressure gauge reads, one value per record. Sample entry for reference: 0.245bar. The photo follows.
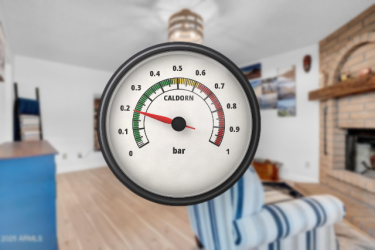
0.2bar
